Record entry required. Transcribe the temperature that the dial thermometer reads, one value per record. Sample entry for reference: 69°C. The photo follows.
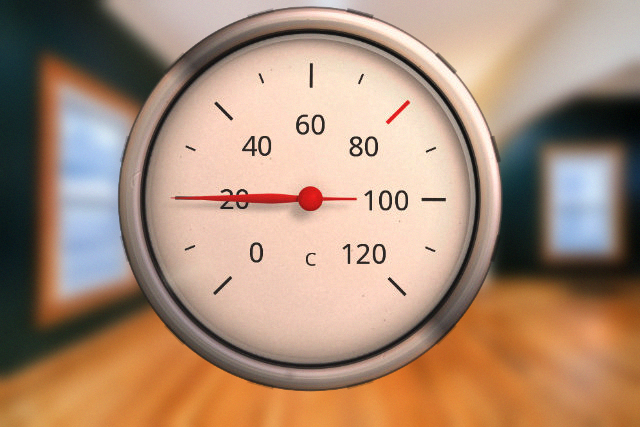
20°C
